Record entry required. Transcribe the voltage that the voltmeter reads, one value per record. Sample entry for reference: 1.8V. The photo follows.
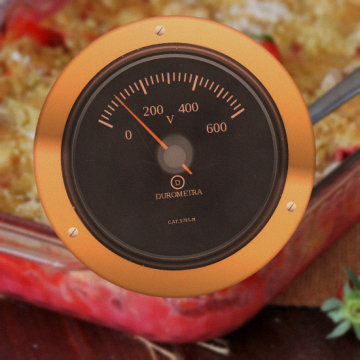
100V
